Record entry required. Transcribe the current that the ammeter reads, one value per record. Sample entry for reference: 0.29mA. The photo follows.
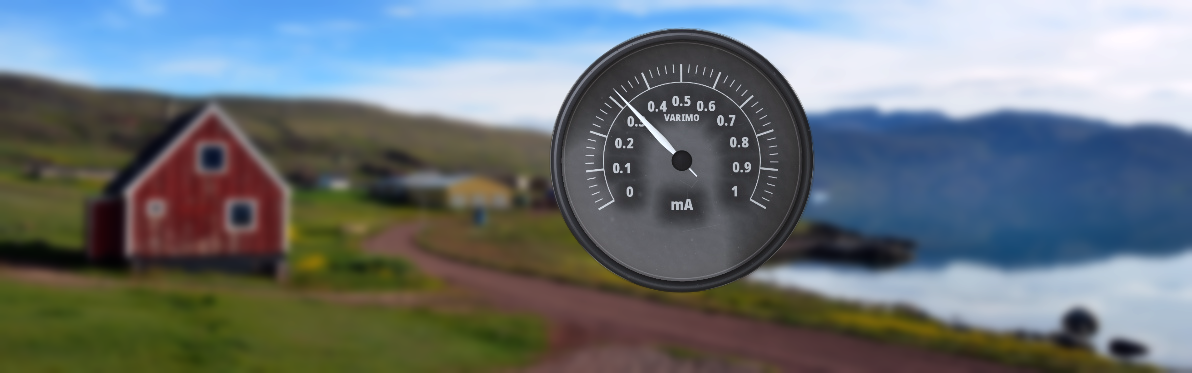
0.32mA
